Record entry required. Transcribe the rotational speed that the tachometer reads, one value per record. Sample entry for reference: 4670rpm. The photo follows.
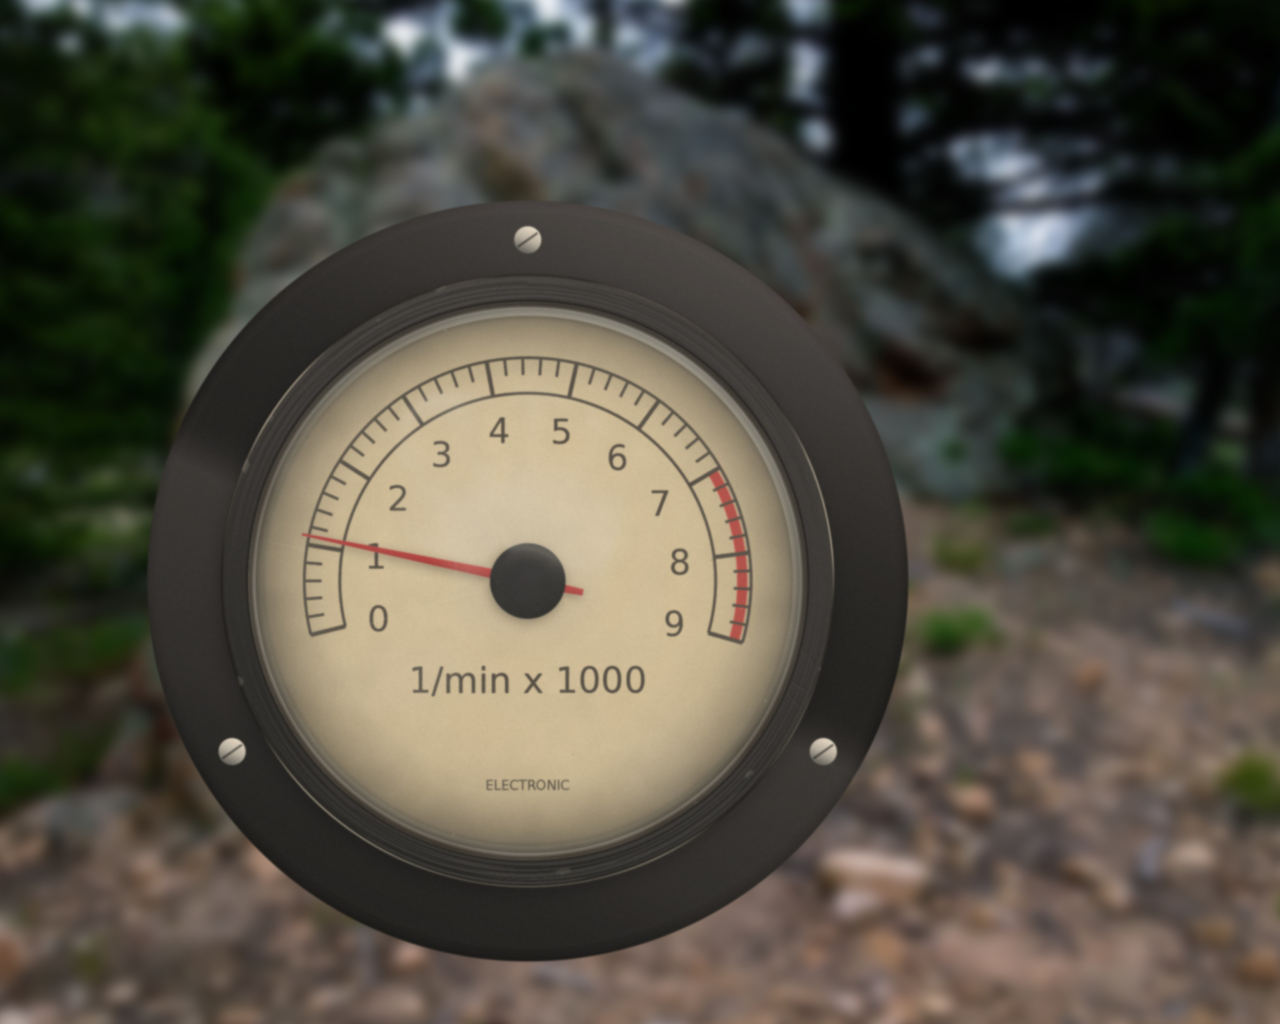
1100rpm
